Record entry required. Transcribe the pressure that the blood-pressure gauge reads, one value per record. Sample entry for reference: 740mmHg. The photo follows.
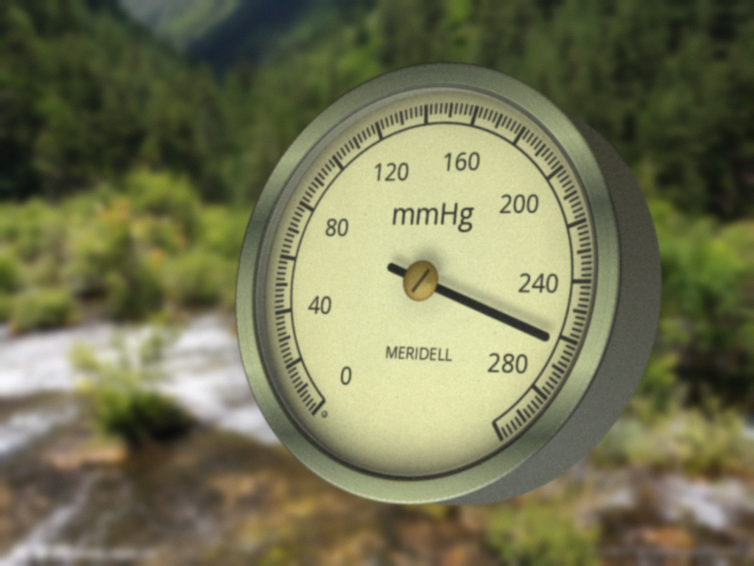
262mmHg
